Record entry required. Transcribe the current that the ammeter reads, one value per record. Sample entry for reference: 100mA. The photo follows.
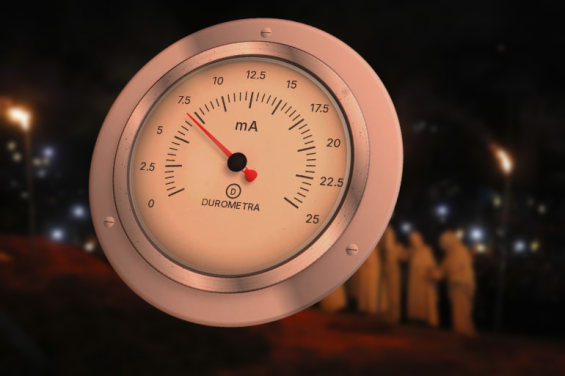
7mA
